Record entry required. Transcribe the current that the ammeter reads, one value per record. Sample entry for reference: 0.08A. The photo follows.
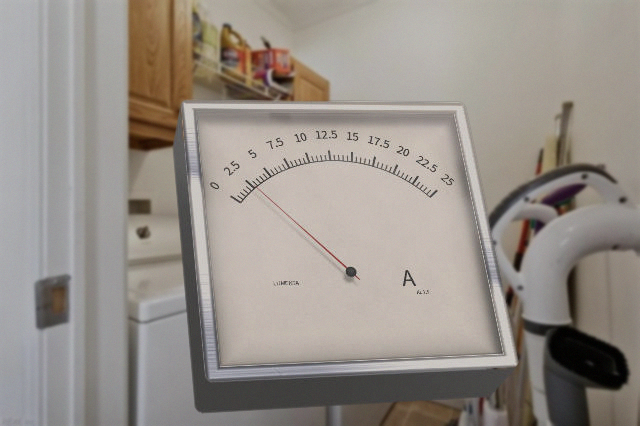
2.5A
